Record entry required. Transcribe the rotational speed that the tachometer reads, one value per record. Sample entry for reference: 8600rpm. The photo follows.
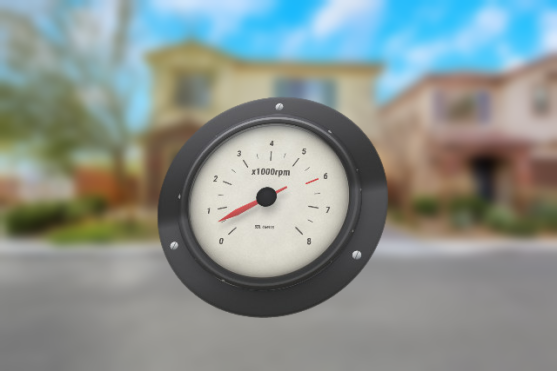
500rpm
